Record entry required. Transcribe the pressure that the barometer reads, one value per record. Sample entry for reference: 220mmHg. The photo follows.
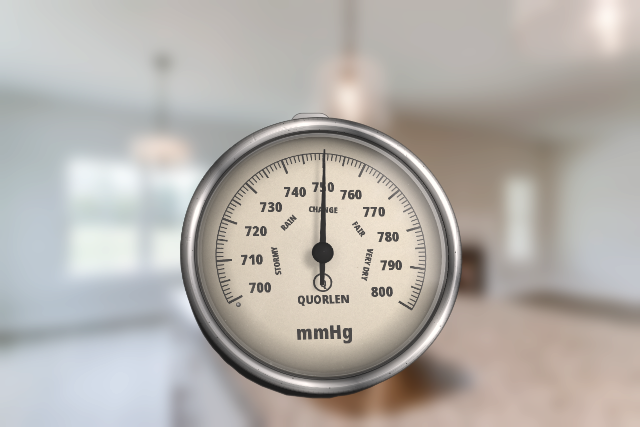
750mmHg
